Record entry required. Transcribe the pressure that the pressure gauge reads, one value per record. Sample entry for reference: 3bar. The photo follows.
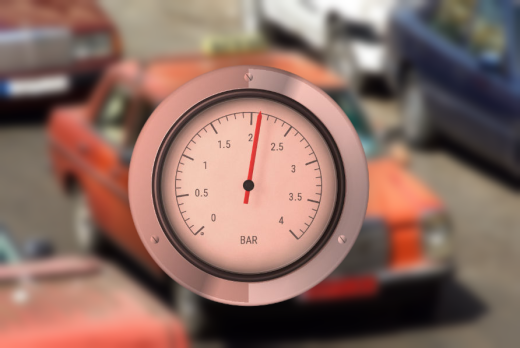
2.1bar
